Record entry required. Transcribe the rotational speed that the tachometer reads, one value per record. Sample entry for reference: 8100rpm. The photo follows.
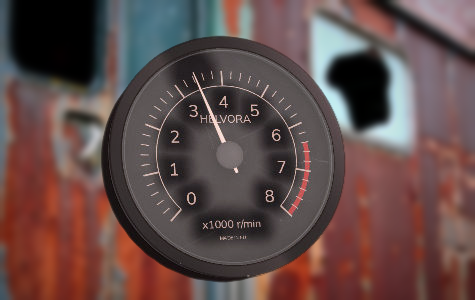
3400rpm
